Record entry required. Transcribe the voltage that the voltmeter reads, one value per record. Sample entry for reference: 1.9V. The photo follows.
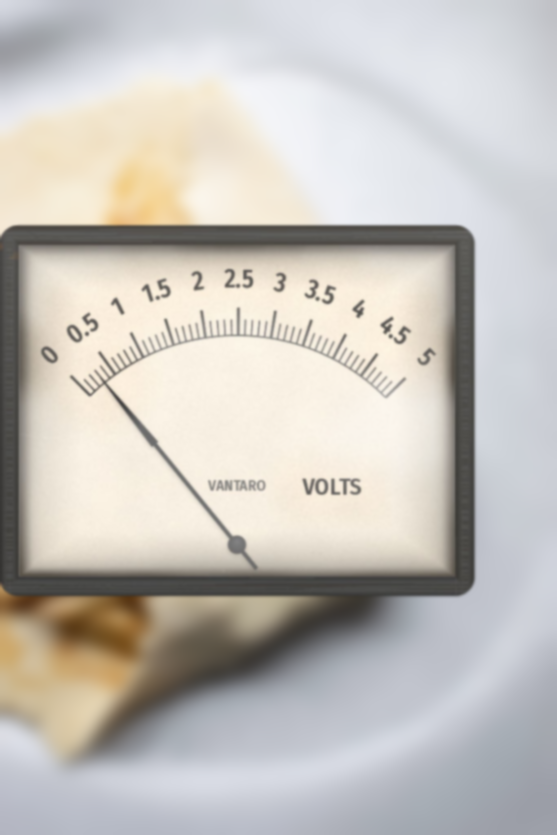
0.3V
